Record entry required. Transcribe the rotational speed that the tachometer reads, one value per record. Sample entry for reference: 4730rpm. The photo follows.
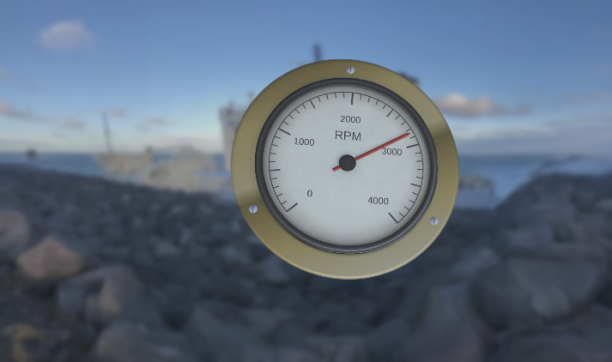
2850rpm
